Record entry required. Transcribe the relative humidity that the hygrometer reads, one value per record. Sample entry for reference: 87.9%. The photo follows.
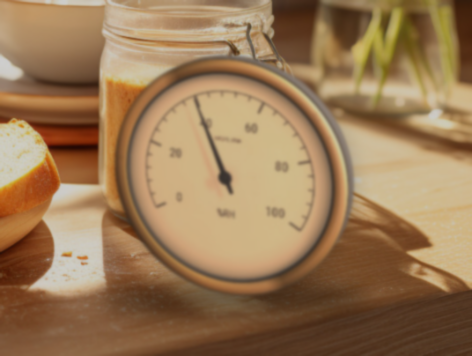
40%
